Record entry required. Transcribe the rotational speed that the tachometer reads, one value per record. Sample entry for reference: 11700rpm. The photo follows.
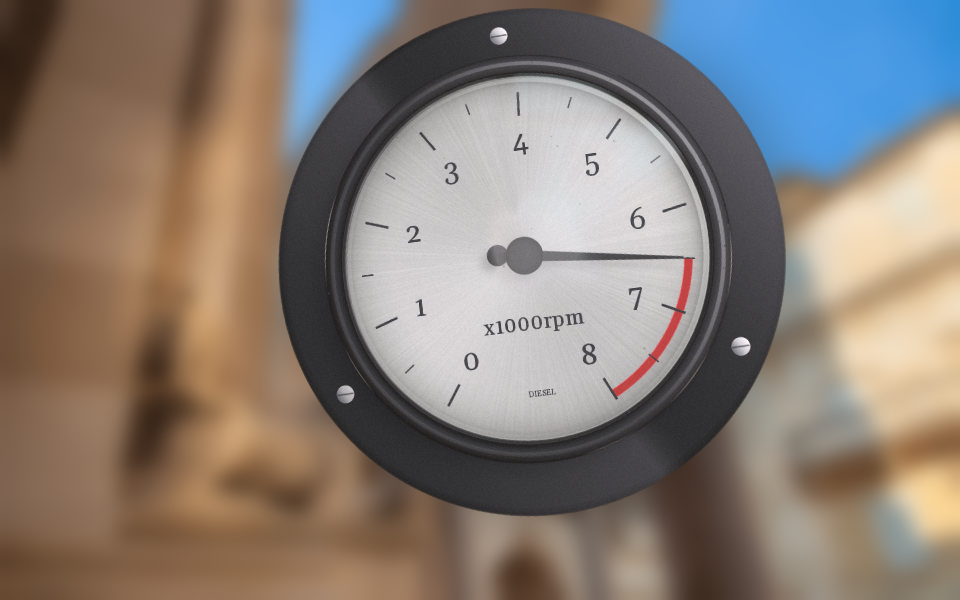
6500rpm
